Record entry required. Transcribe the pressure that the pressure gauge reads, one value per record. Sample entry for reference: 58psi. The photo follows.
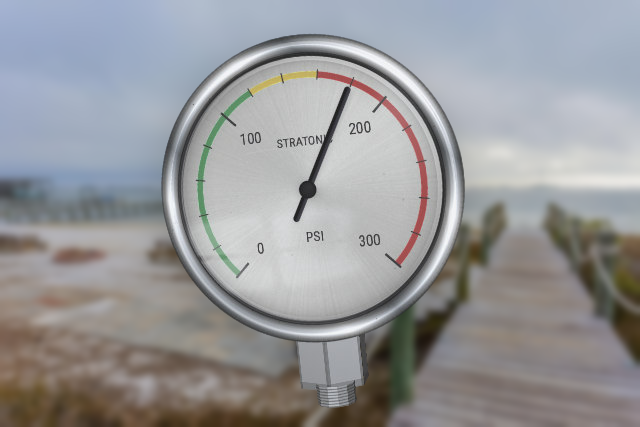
180psi
